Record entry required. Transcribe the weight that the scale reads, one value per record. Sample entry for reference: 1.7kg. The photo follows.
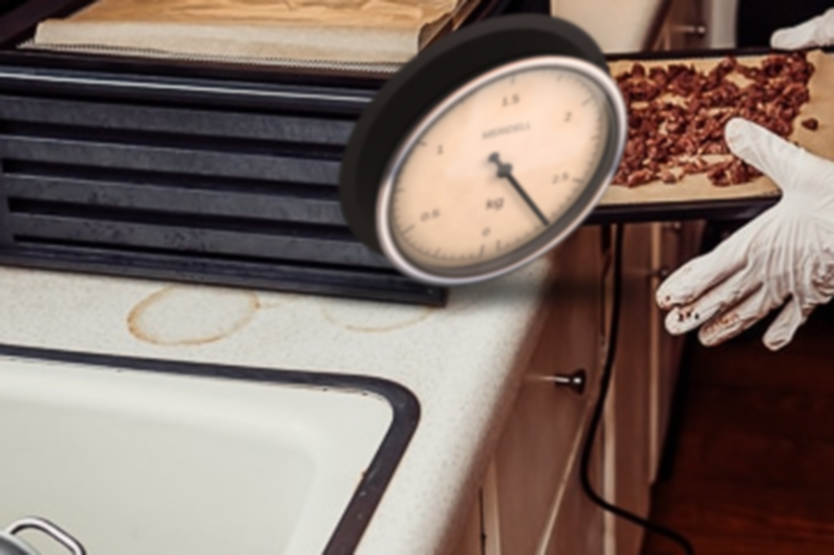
2.75kg
